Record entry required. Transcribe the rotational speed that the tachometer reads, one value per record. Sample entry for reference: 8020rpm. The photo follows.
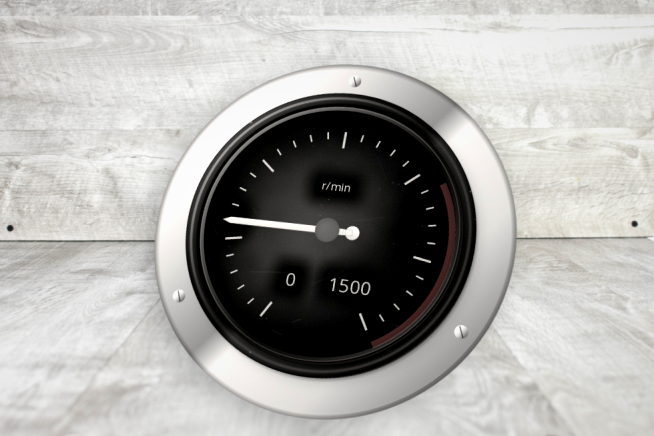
300rpm
